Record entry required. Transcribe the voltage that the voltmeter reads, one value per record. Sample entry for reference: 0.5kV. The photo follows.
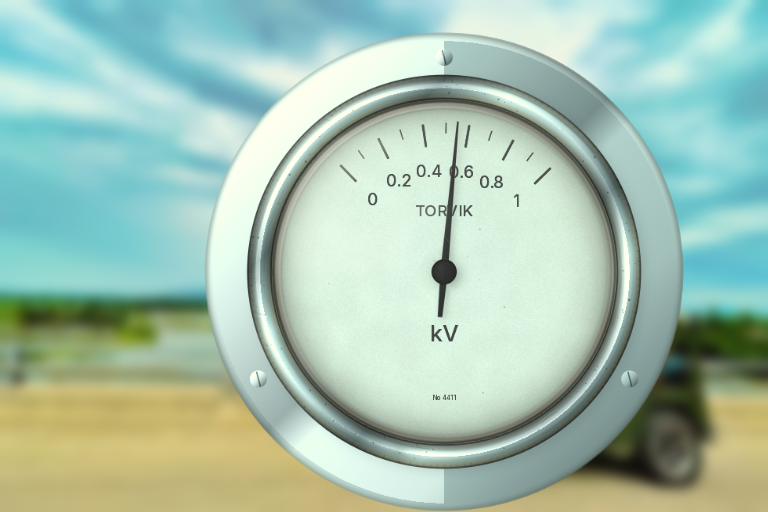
0.55kV
